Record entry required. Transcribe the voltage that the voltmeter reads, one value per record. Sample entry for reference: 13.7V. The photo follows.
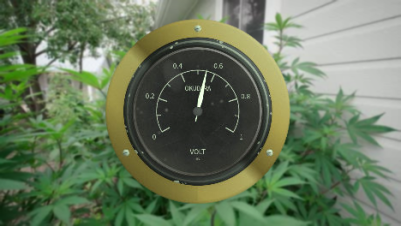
0.55V
